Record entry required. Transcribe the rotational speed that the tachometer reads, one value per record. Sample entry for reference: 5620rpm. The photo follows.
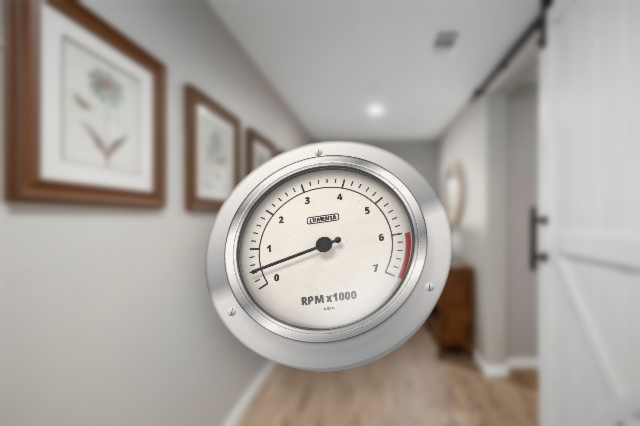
400rpm
